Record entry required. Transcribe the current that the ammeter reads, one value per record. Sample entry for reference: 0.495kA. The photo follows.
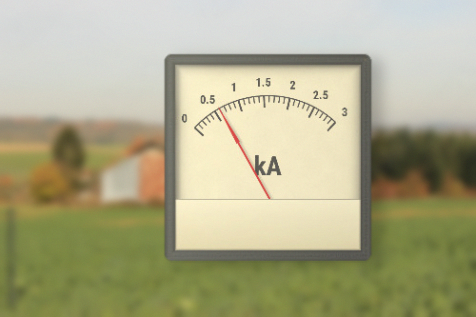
0.6kA
